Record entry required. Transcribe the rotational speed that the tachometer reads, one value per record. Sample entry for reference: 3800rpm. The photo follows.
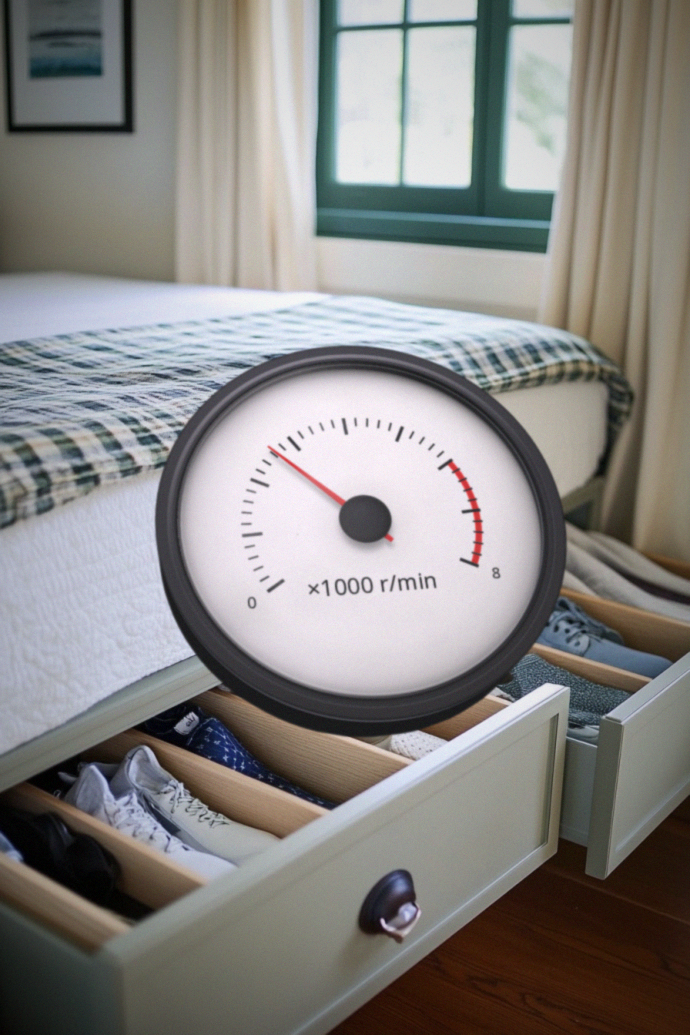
2600rpm
